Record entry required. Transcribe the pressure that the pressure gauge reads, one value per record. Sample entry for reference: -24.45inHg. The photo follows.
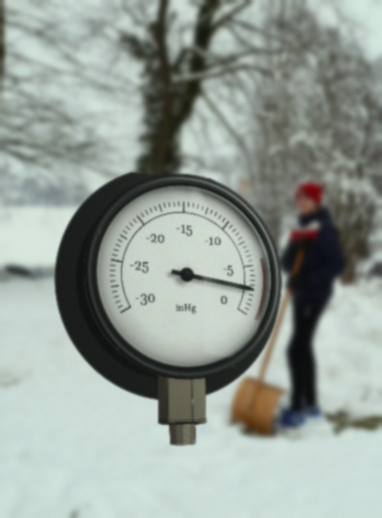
-2.5inHg
